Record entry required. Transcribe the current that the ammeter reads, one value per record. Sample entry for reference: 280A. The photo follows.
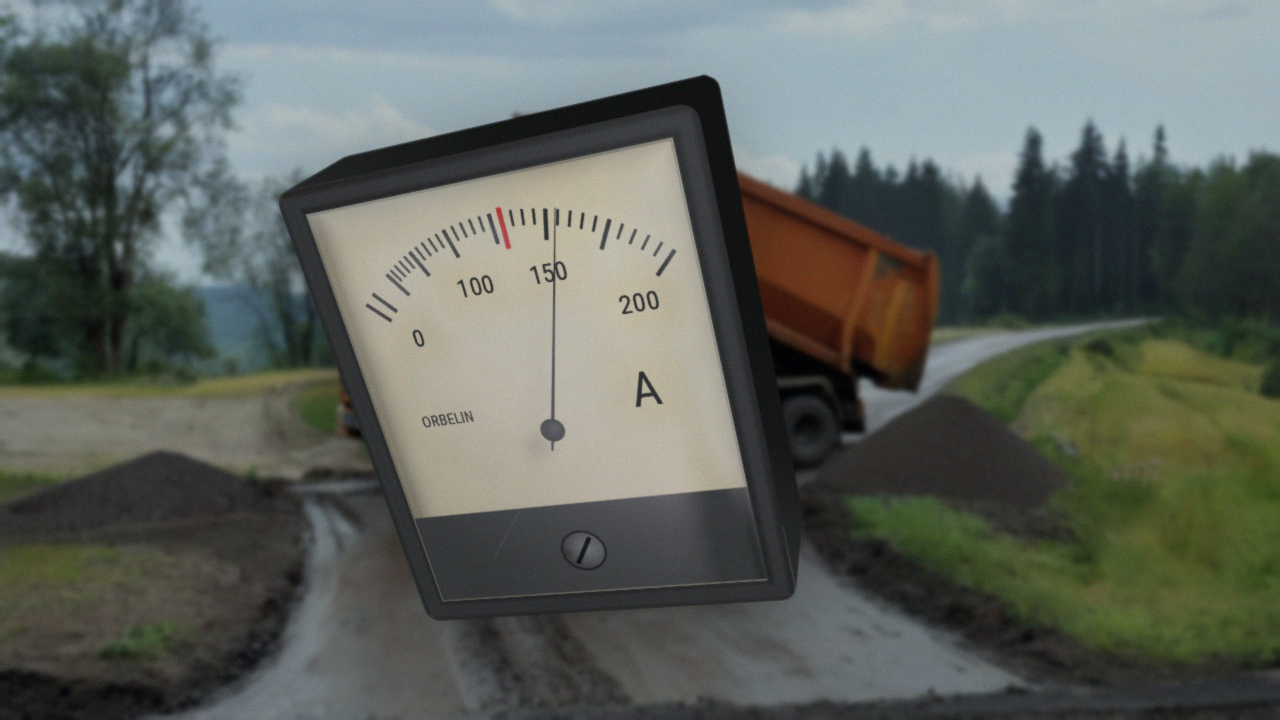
155A
